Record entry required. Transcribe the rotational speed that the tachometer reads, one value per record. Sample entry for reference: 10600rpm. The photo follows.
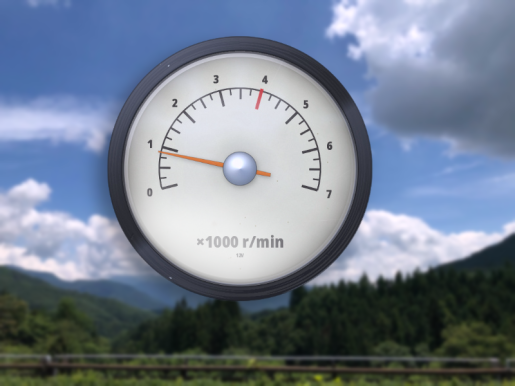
875rpm
